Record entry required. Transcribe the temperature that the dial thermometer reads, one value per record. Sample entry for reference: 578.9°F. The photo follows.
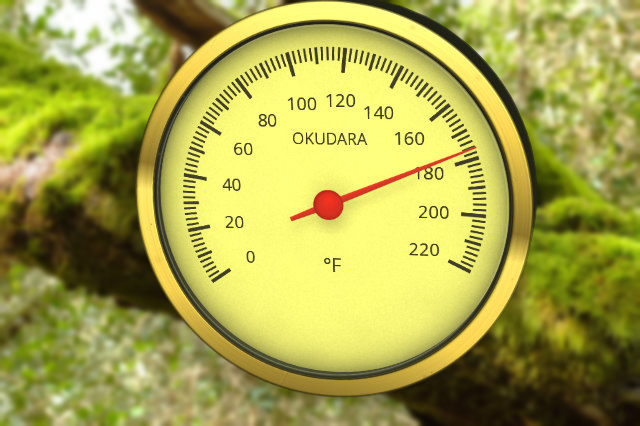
176°F
